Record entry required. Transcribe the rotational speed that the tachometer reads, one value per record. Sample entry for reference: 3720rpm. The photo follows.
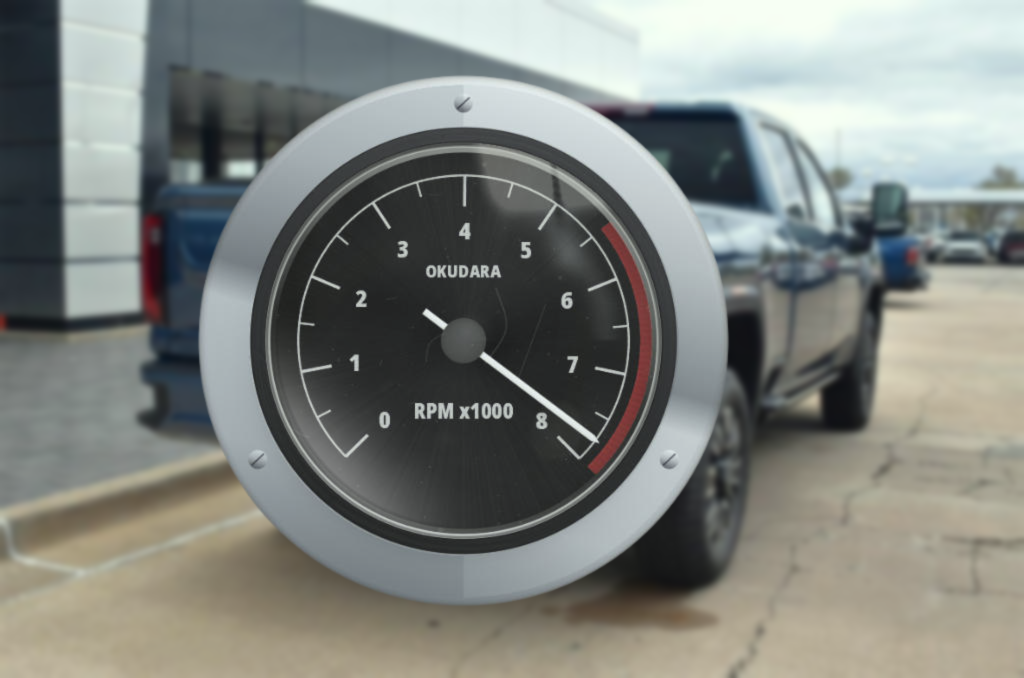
7750rpm
